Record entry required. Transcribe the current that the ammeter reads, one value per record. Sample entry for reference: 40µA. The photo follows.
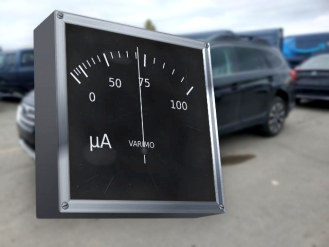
70µA
